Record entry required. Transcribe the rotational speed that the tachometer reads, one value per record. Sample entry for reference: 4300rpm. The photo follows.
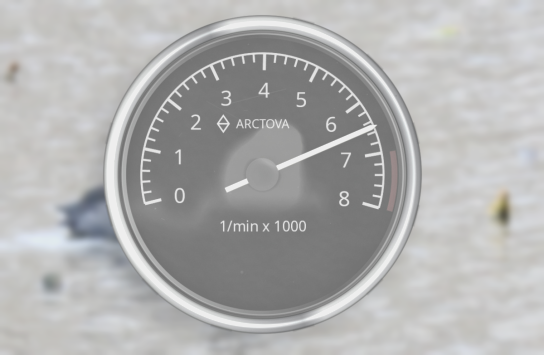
6500rpm
